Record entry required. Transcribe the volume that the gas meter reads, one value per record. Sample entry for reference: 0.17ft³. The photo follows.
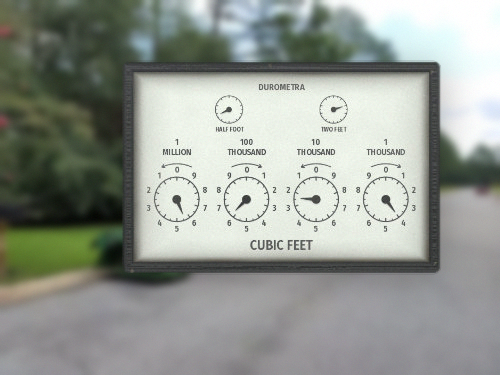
562400ft³
